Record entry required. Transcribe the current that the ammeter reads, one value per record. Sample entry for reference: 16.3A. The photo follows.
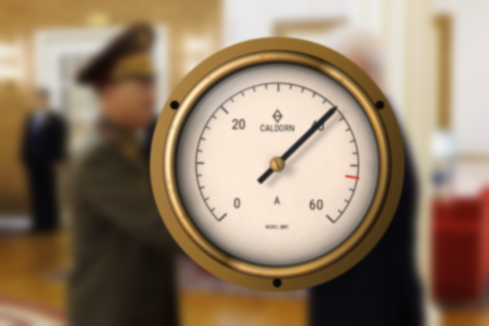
40A
